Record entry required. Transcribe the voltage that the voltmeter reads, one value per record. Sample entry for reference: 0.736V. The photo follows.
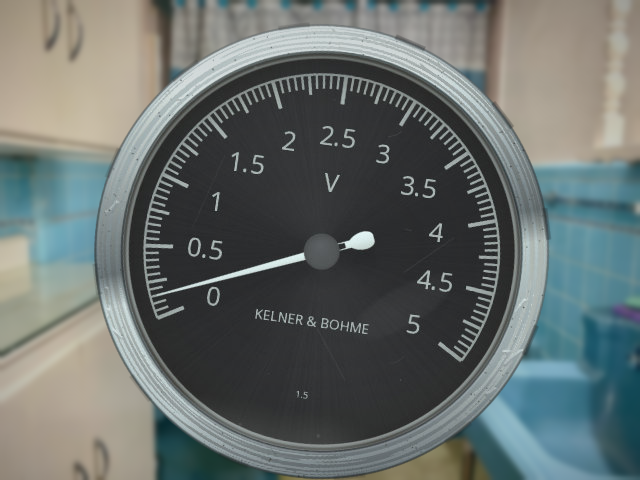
0.15V
